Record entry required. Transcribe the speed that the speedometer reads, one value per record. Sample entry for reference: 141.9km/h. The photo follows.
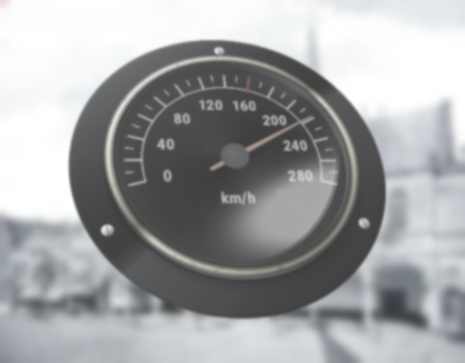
220km/h
